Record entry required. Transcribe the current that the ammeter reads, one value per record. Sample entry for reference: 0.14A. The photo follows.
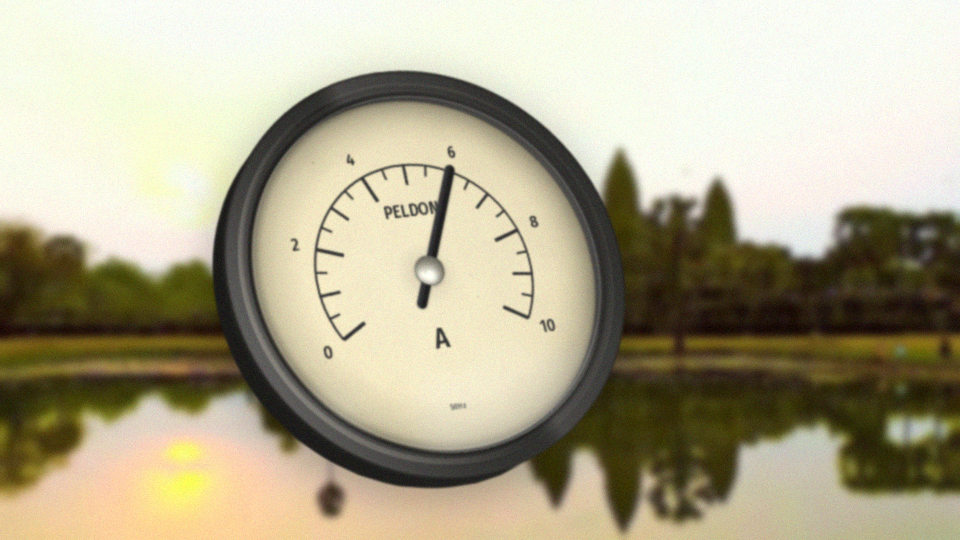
6A
